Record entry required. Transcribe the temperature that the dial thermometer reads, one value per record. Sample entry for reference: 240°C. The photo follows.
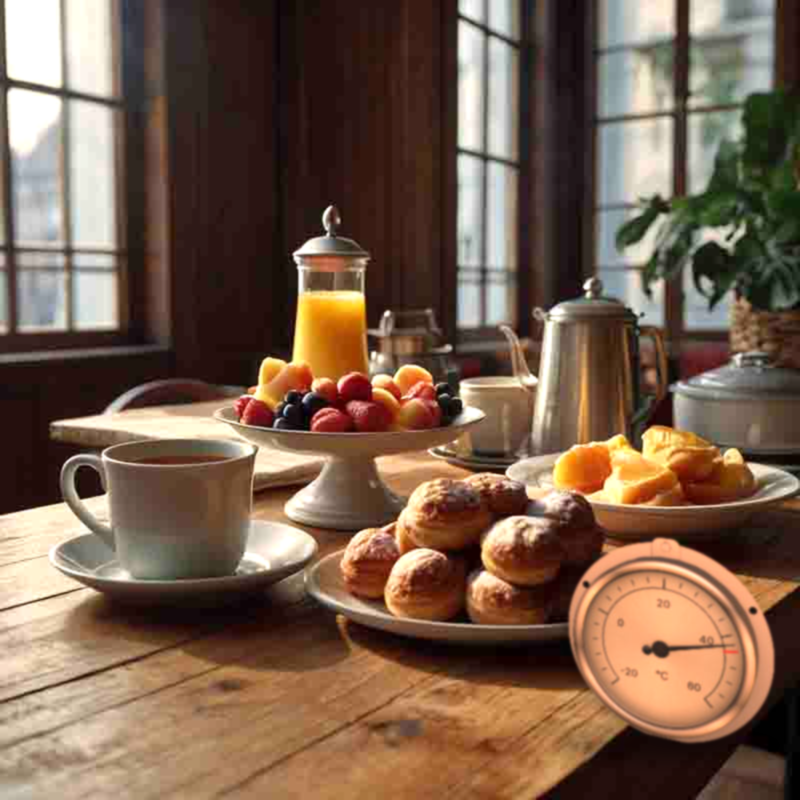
42°C
